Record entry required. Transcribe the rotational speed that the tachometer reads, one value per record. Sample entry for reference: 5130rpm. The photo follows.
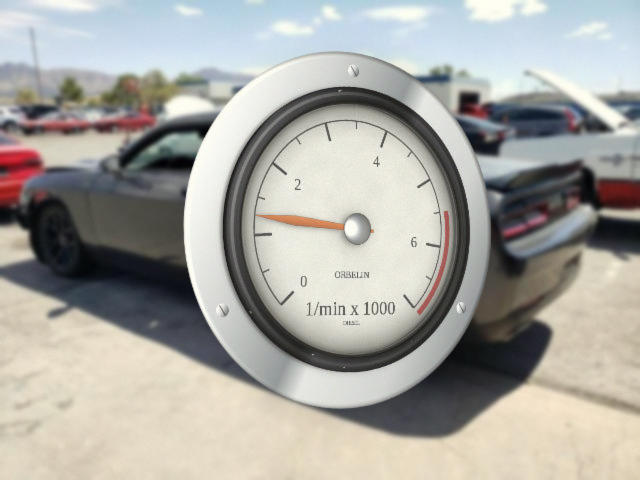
1250rpm
